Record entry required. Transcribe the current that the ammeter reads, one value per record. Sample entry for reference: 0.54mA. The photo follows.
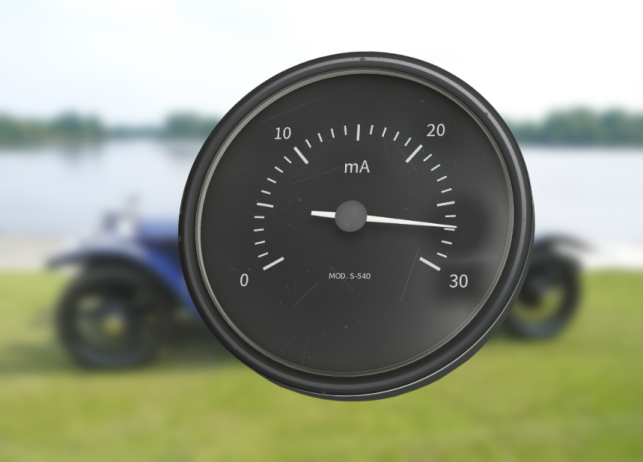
27mA
